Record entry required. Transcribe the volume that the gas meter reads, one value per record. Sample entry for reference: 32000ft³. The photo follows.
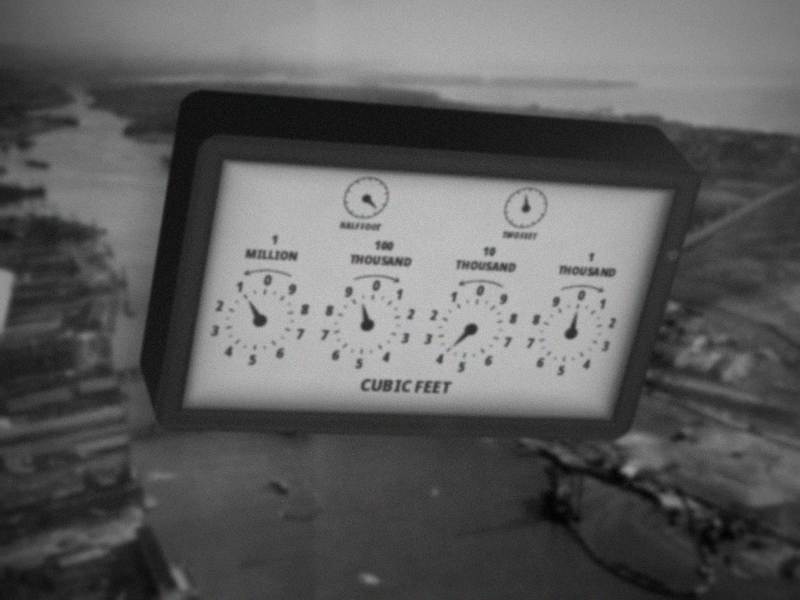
94000ft³
